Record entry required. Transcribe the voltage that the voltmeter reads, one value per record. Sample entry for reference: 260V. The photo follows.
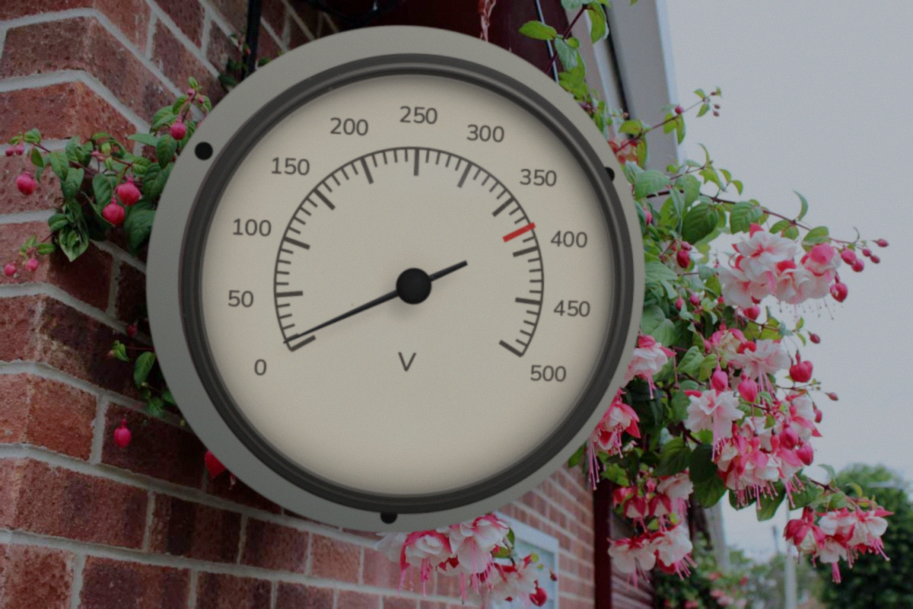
10V
